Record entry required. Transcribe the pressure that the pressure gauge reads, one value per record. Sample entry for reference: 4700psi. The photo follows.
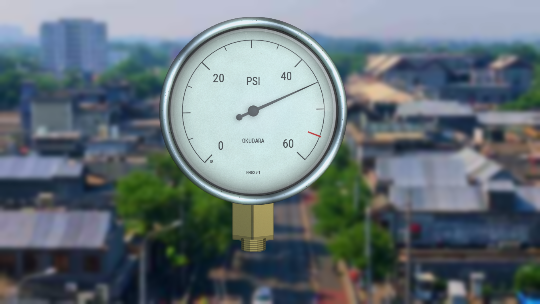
45psi
